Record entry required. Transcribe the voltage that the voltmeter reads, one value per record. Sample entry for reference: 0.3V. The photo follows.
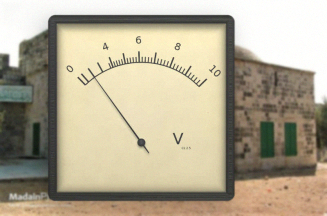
2V
